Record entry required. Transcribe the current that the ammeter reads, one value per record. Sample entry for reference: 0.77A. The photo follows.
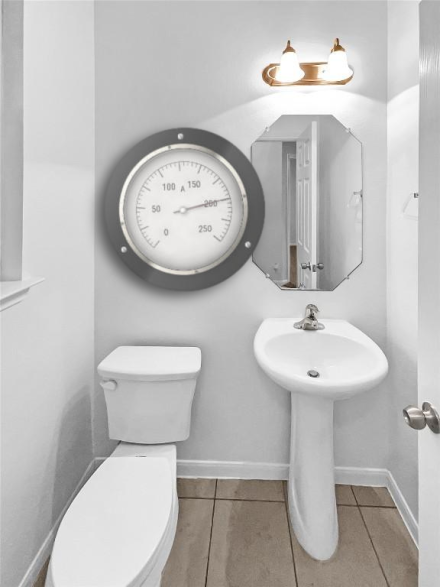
200A
